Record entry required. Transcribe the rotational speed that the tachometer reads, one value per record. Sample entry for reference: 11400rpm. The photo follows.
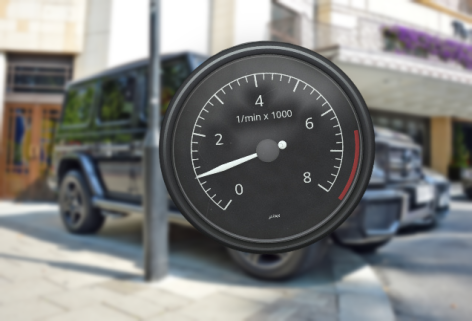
1000rpm
